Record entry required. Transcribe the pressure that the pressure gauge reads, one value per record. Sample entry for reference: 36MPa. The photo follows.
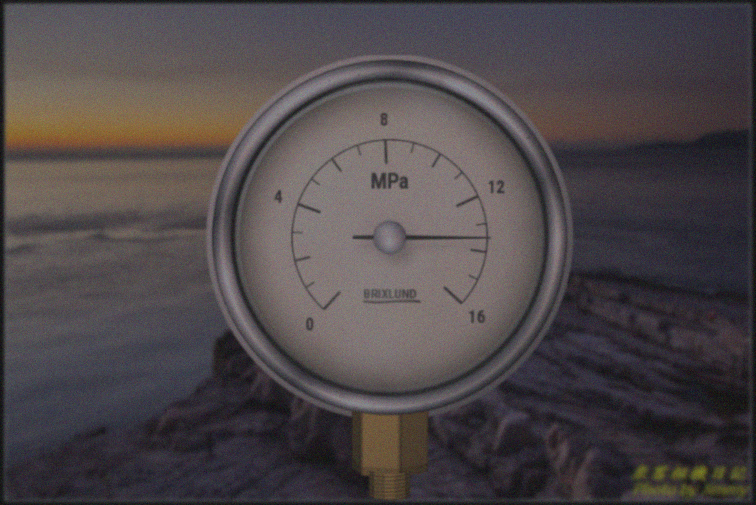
13.5MPa
